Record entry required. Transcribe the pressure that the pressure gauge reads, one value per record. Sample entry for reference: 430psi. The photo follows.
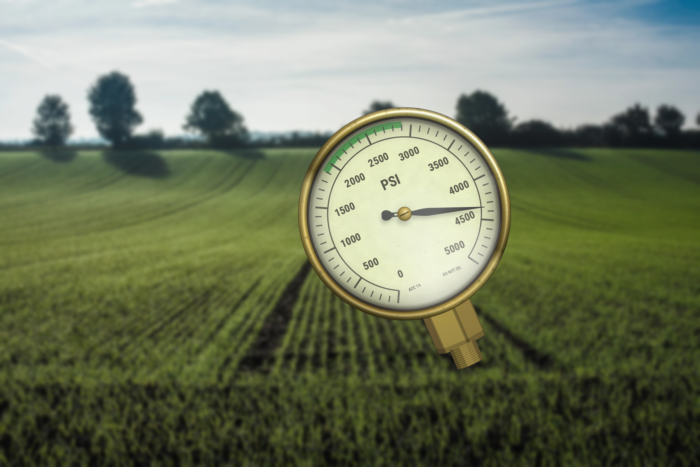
4350psi
